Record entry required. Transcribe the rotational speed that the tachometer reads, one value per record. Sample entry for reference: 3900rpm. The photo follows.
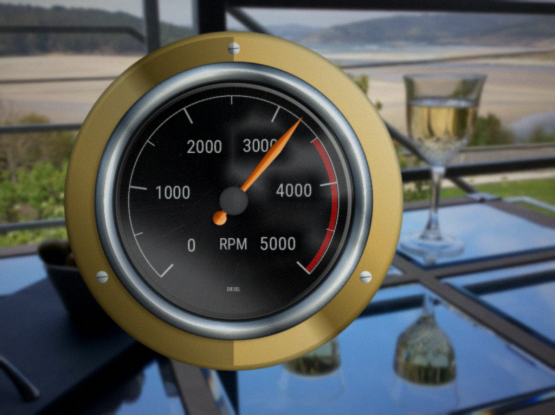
3250rpm
